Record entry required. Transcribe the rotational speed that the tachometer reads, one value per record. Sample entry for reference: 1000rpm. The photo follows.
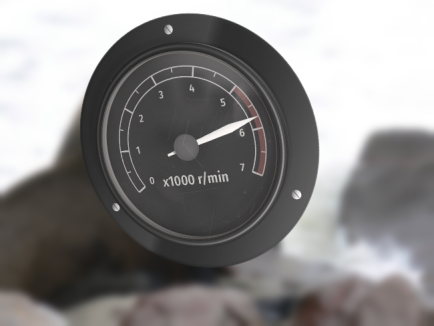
5750rpm
